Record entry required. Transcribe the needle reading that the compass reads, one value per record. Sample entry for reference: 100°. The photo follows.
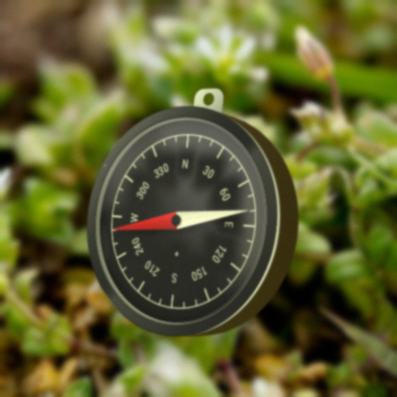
260°
